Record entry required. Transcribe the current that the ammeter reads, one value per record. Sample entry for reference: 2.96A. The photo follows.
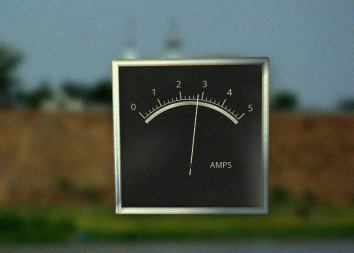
2.8A
